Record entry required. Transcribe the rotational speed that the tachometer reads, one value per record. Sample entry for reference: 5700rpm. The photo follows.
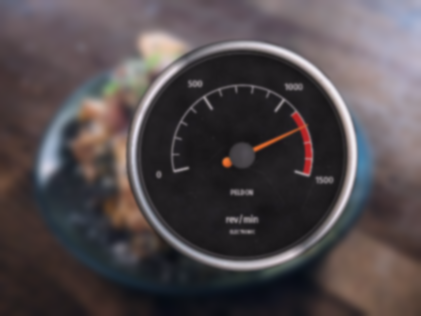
1200rpm
